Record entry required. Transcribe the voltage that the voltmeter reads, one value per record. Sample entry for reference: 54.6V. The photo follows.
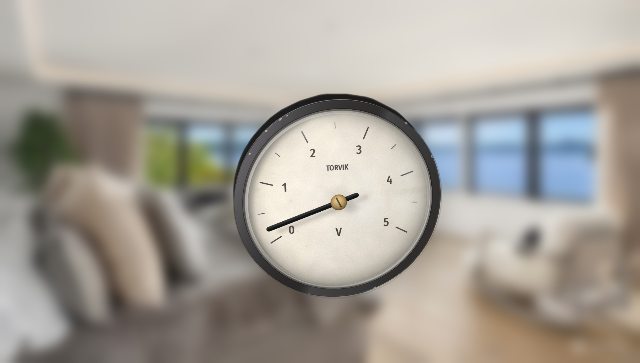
0.25V
